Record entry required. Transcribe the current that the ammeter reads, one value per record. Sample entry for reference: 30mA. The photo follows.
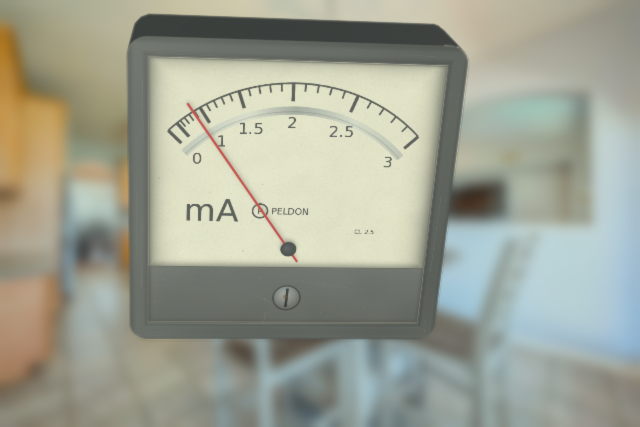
0.9mA
